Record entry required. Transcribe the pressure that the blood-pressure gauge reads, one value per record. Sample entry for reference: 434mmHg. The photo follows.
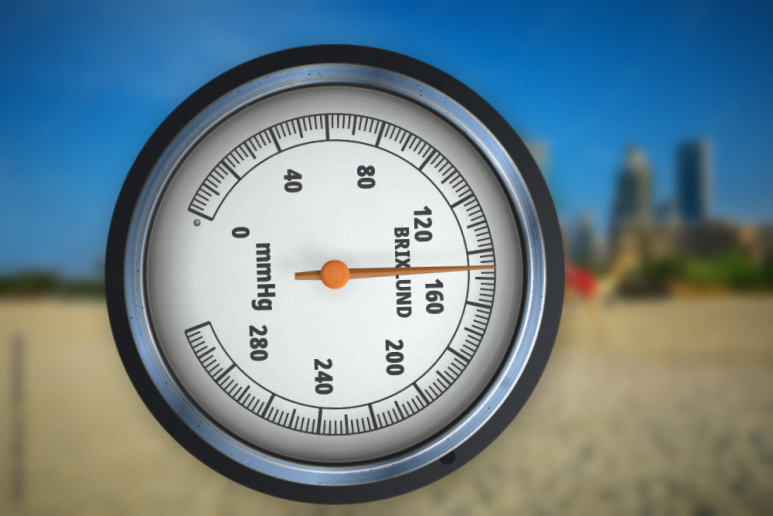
146mmHg
